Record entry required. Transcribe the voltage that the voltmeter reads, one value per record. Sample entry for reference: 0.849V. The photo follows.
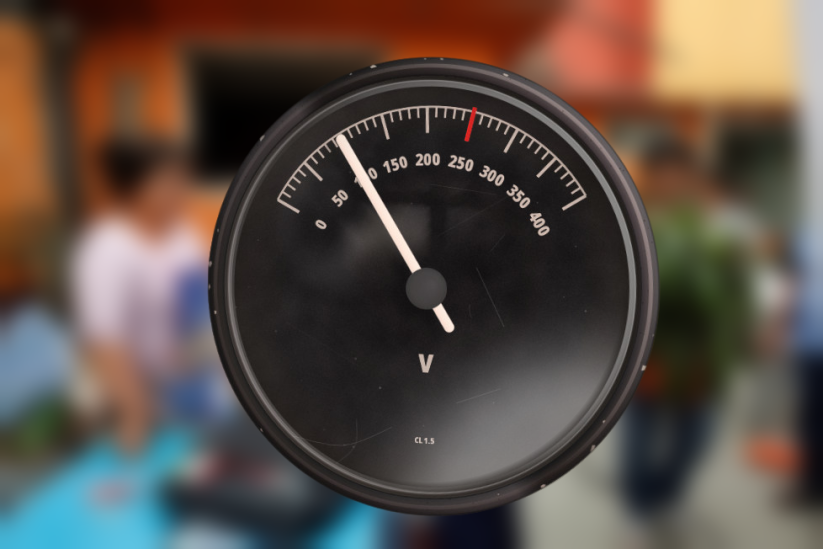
100V
